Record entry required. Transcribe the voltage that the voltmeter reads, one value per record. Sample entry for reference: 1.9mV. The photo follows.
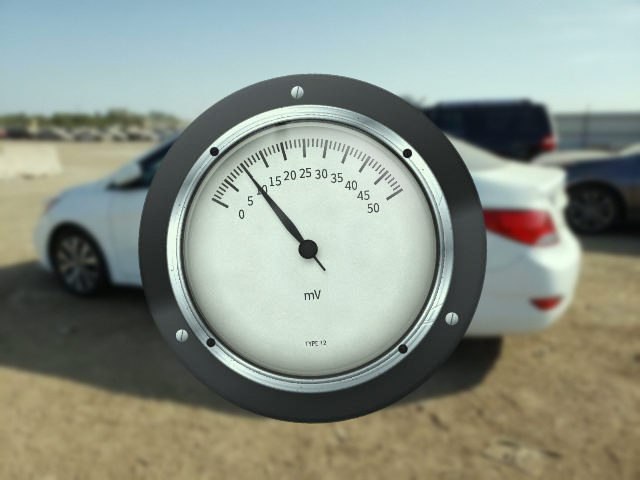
10mV
